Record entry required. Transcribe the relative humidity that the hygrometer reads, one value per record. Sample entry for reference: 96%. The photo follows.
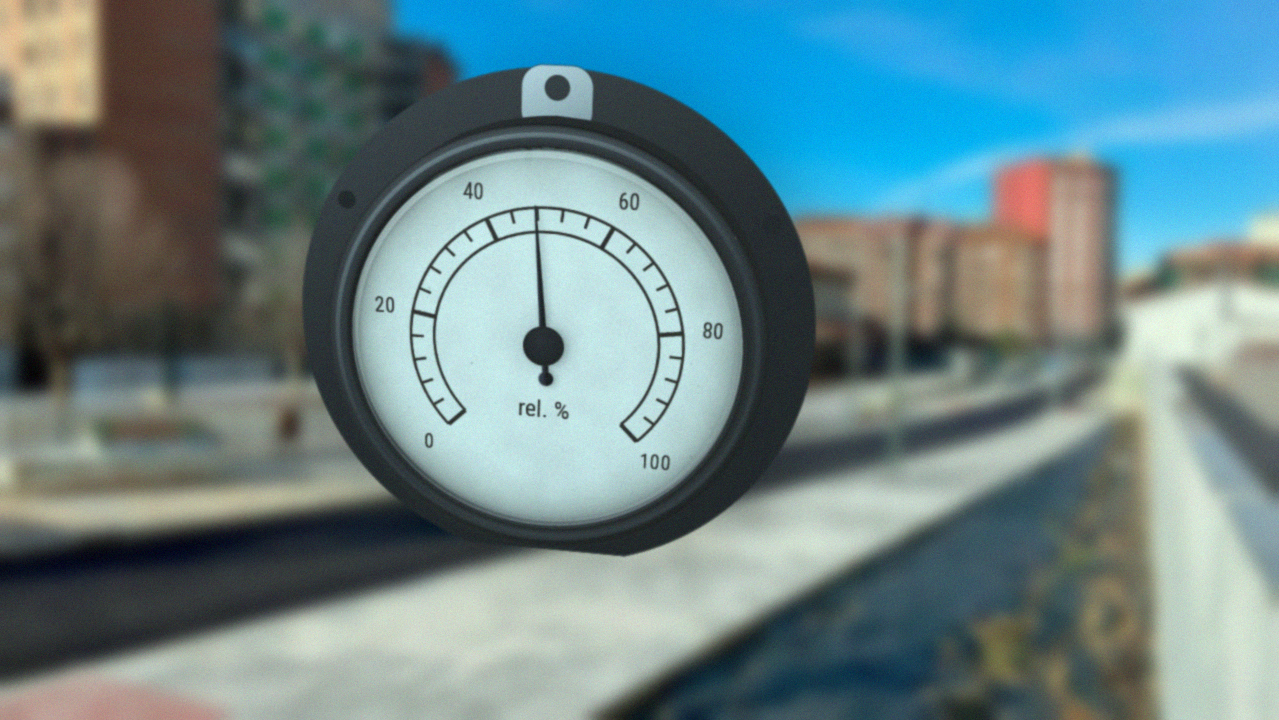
48%
